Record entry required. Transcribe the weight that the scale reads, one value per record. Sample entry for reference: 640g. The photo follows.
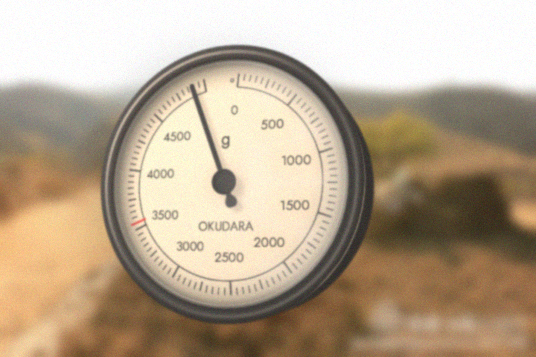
4900g
